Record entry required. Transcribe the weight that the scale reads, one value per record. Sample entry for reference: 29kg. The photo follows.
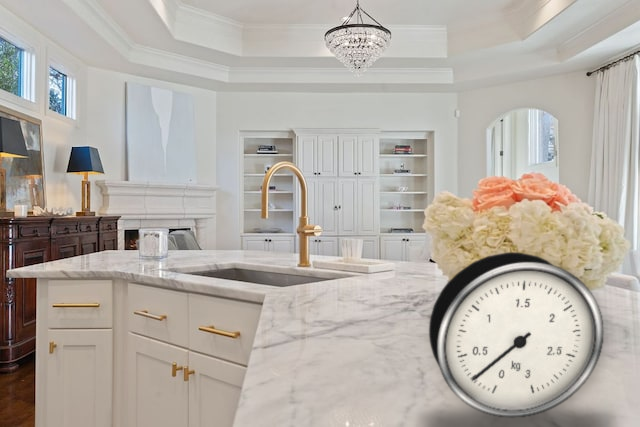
0.25kg
